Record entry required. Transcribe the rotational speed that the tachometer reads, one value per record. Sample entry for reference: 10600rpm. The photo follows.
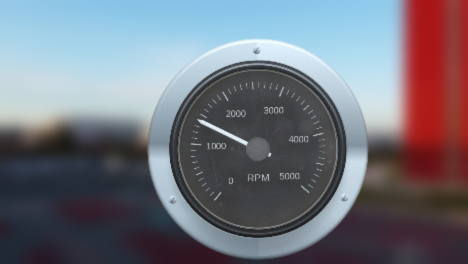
1400rpm
